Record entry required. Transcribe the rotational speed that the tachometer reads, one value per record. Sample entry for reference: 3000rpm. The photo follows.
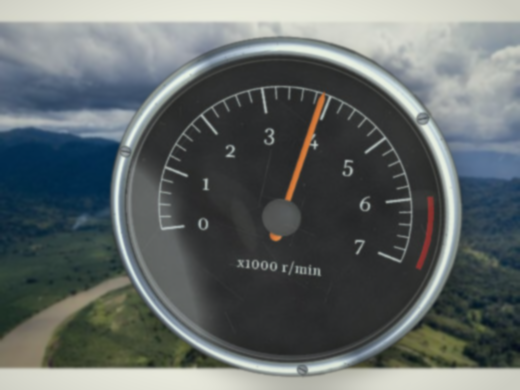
3900rpm
